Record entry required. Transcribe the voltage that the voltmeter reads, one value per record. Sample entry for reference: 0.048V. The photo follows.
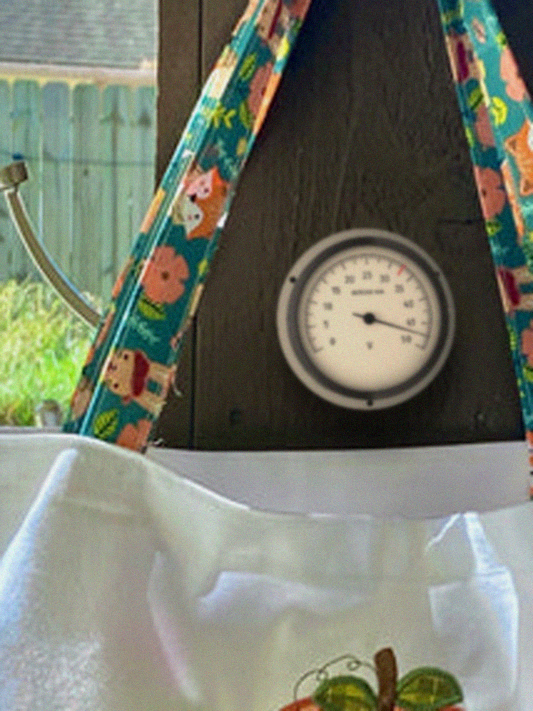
47.5V
